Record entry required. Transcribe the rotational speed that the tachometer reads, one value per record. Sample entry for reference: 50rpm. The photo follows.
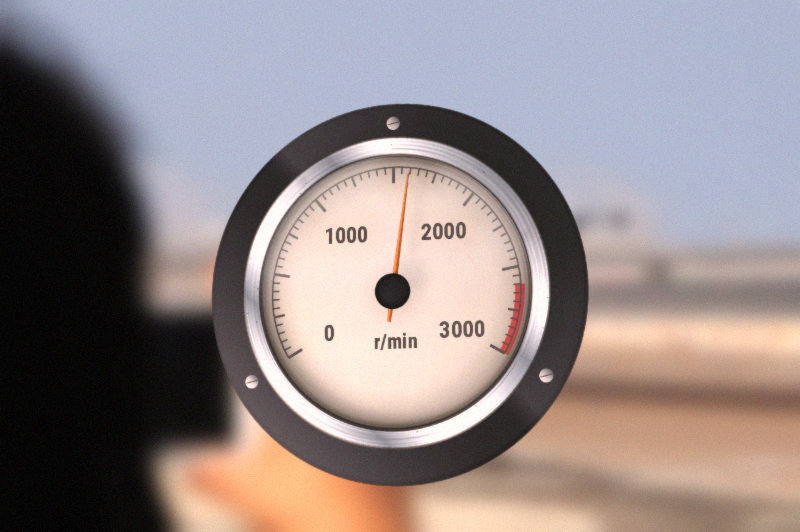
1600rpm
